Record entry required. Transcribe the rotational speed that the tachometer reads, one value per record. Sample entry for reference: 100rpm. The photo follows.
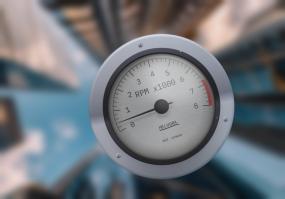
400rpm
